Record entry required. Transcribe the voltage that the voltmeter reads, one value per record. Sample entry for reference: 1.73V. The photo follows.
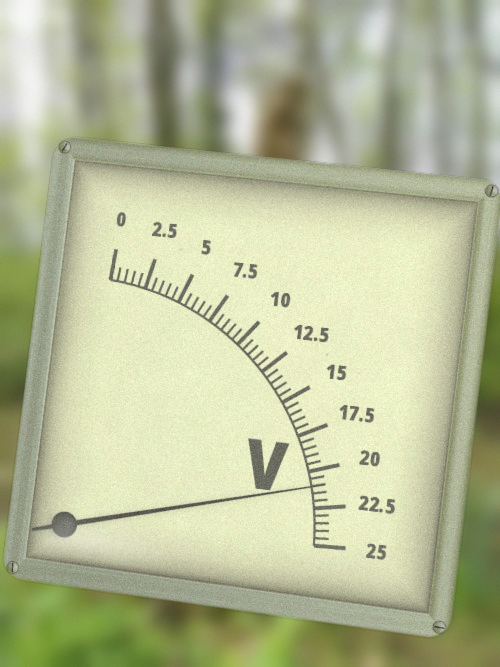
21V
